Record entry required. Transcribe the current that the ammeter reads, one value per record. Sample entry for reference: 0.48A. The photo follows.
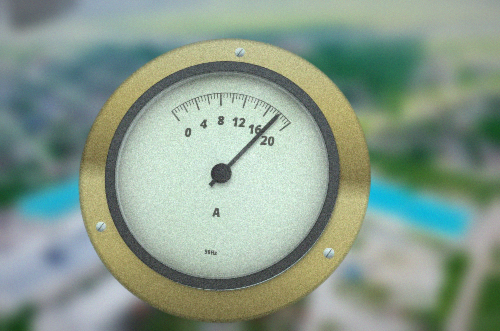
18A
